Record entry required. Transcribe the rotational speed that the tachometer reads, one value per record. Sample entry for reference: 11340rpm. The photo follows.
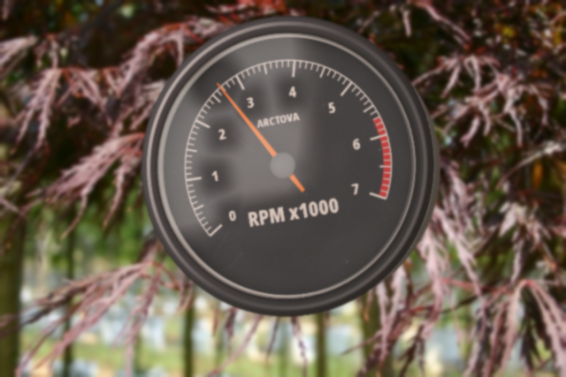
2700rpm
